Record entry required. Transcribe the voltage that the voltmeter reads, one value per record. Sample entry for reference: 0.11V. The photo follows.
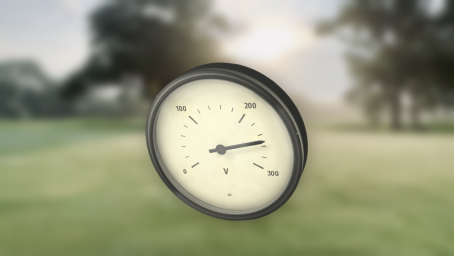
250V
